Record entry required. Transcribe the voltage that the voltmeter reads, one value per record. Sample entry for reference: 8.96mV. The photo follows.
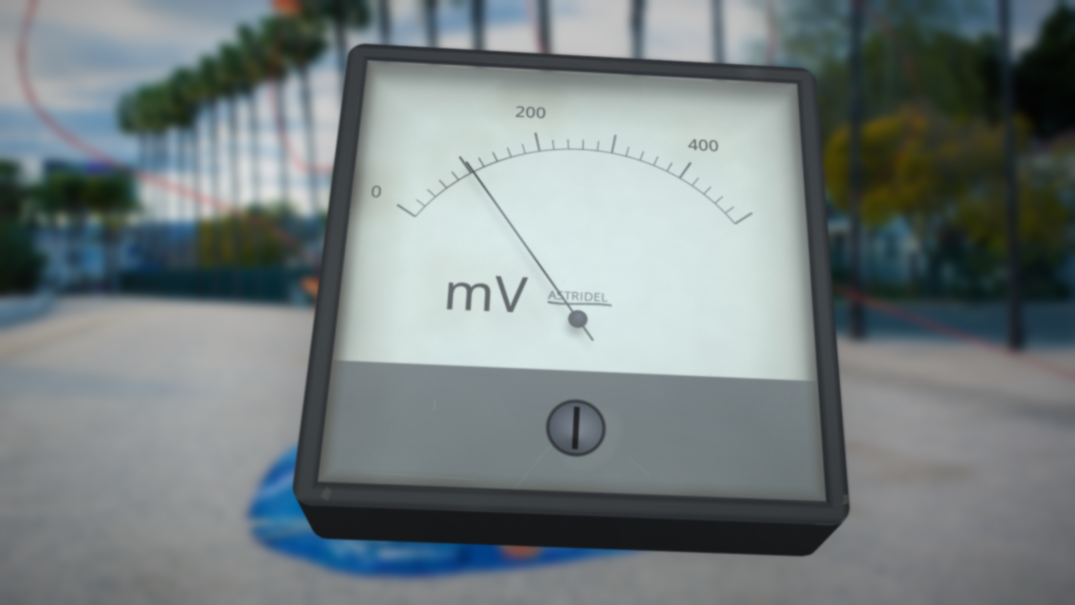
100mV
